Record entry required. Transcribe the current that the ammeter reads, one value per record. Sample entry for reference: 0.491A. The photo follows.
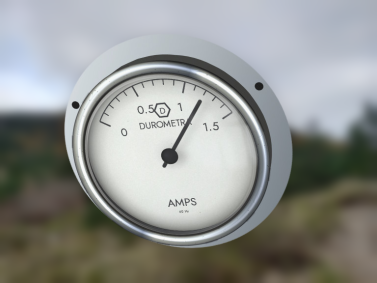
1.2A
